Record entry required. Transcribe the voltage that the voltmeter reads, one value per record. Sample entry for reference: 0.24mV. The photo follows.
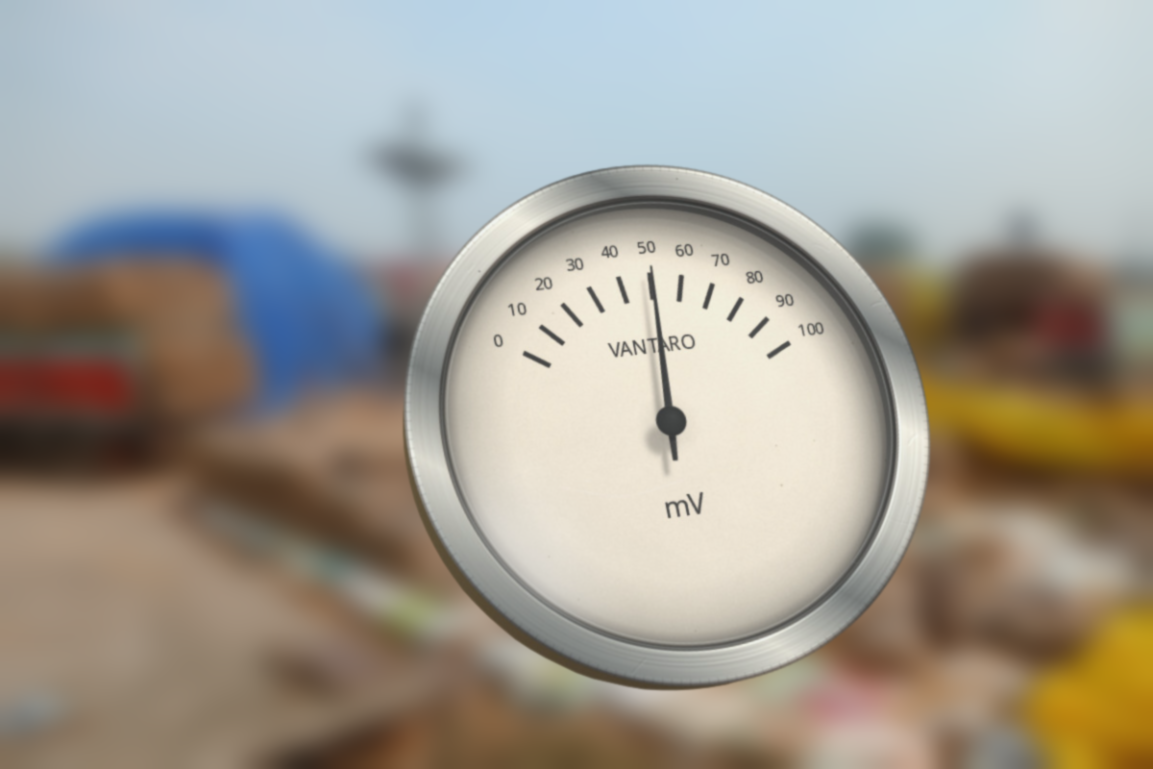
50mV
